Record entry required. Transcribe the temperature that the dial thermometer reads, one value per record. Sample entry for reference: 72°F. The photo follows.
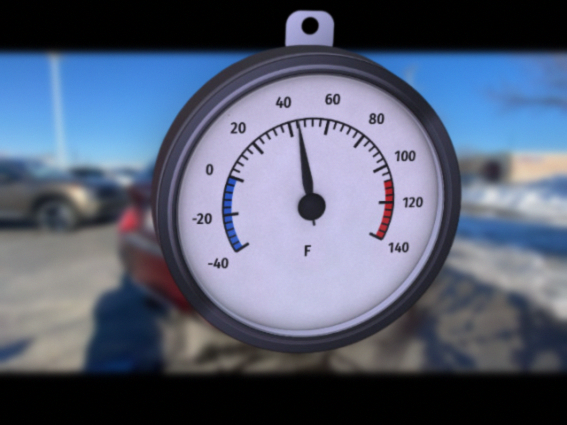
44°F
